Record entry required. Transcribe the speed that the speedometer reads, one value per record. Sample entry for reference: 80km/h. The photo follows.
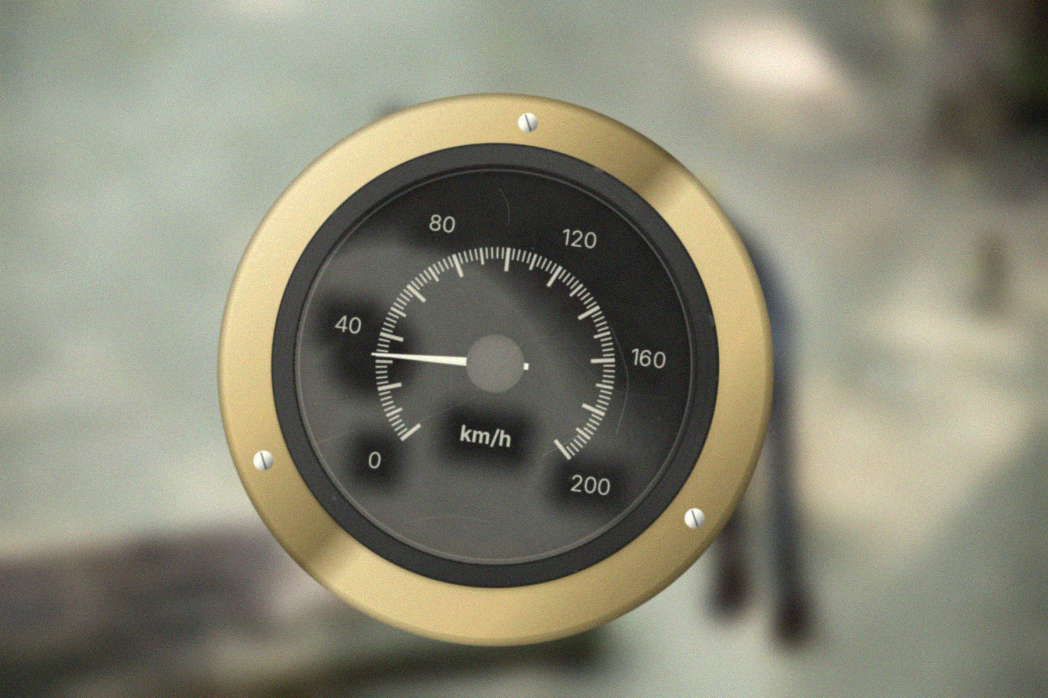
32km/h
